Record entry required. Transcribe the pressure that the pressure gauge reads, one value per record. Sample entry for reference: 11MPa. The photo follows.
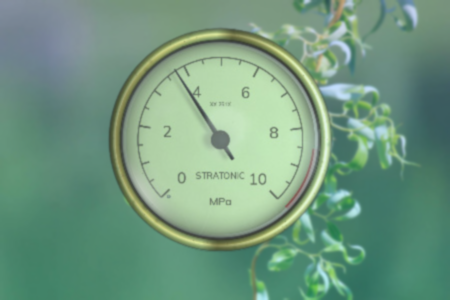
3.75MPa
